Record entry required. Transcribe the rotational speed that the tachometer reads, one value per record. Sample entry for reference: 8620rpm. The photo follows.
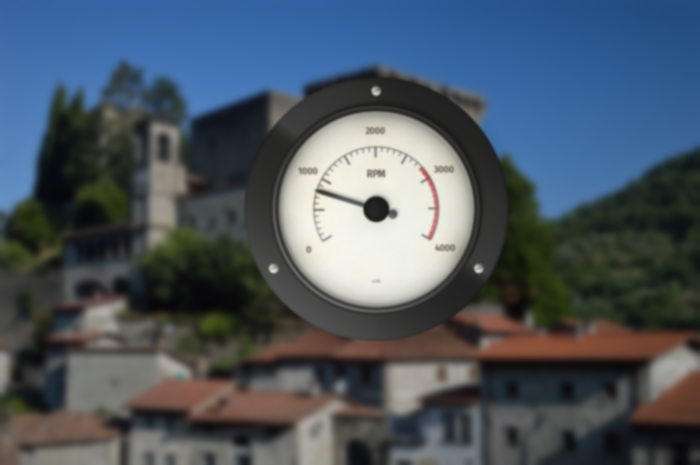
800rpm
